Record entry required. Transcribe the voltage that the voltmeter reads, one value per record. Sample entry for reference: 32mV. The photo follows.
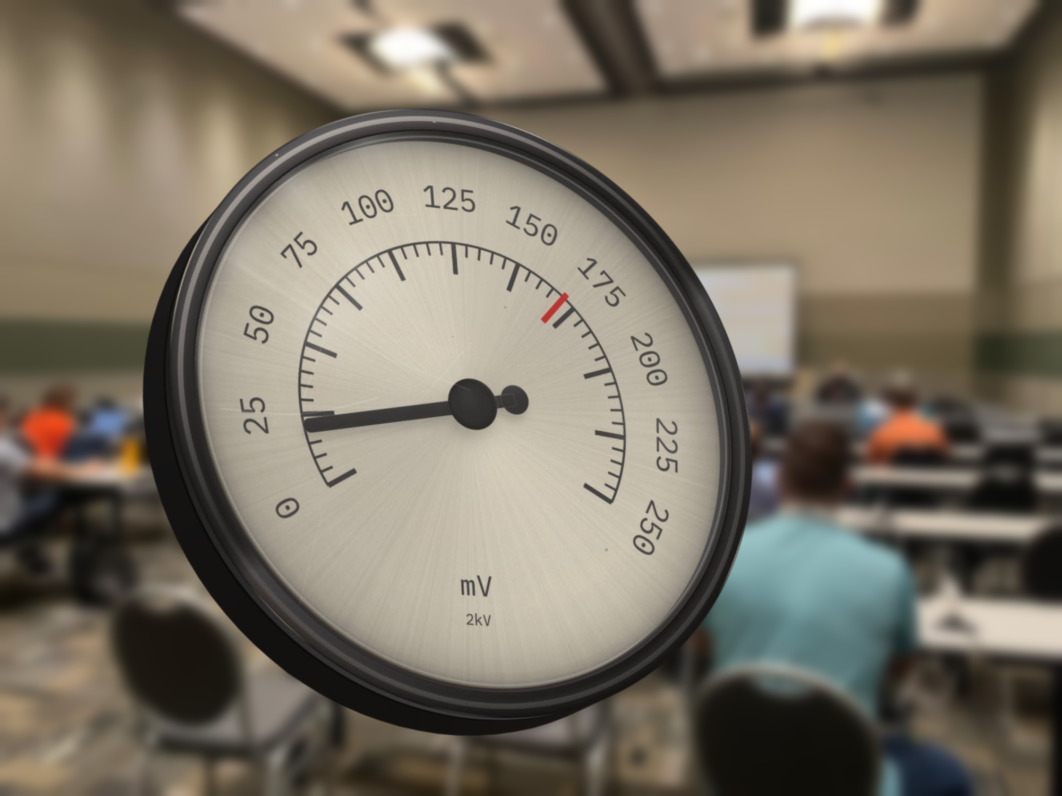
20mV
